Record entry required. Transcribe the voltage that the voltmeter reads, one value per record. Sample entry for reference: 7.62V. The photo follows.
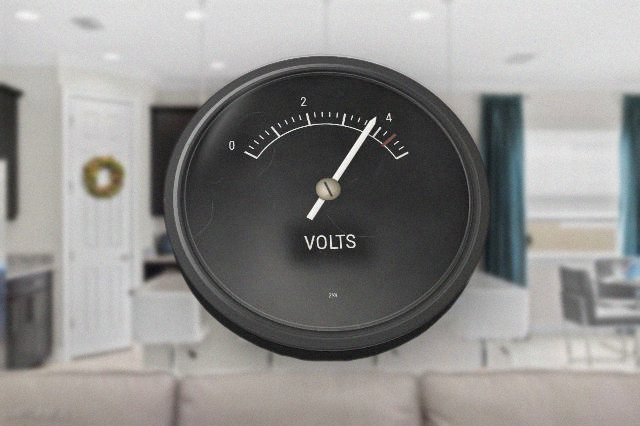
3.8V
